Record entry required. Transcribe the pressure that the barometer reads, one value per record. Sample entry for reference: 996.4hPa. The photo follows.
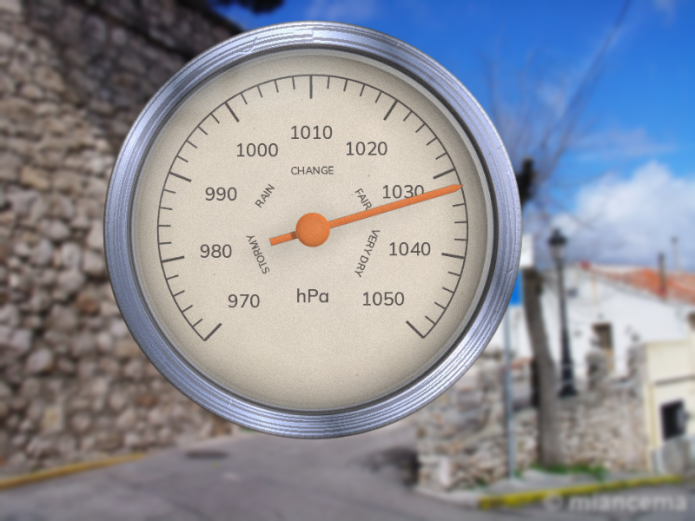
1032hPa
